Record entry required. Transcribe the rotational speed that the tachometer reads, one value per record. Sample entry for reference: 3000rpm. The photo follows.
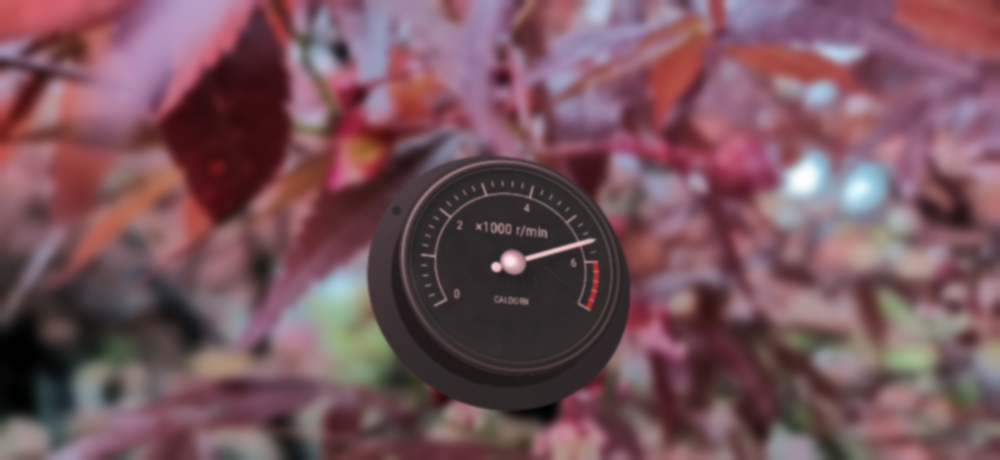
5600rpm
